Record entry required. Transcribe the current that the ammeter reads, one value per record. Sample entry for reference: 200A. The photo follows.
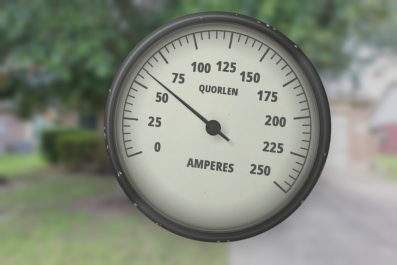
60A
